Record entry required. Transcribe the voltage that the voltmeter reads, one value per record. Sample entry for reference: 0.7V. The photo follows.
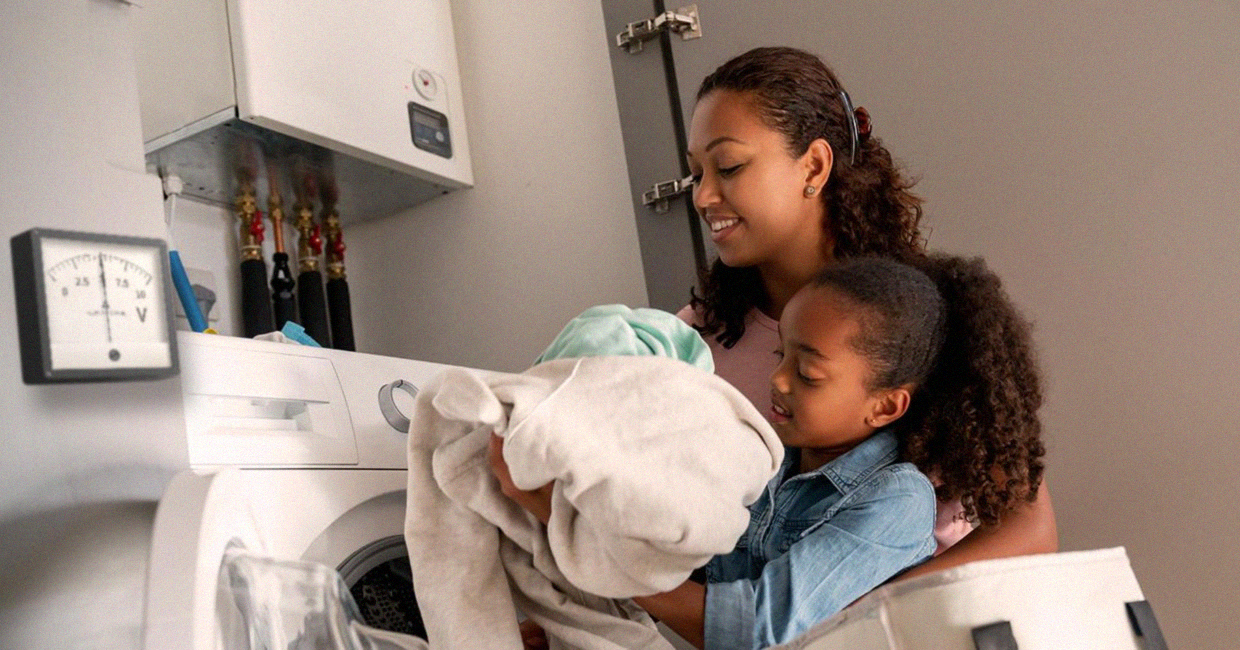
5V
